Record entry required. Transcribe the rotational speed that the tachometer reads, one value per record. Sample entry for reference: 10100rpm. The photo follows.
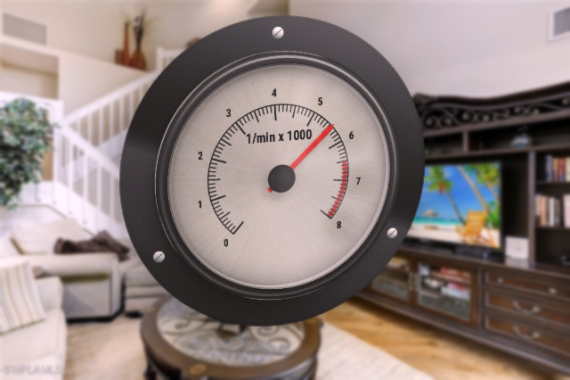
5500rpm
